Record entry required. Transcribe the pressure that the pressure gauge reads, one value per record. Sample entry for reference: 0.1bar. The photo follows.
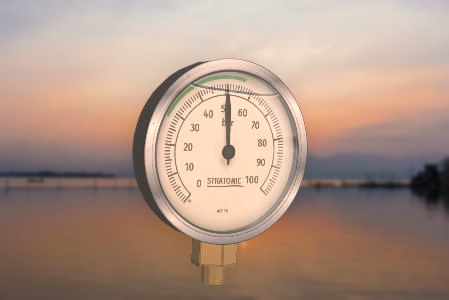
50bar
